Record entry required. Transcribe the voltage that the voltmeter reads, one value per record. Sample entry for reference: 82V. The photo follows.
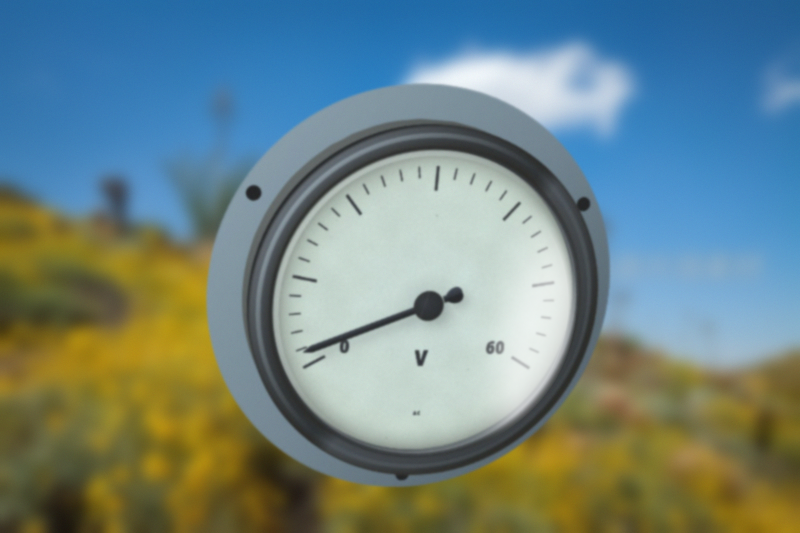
2V
